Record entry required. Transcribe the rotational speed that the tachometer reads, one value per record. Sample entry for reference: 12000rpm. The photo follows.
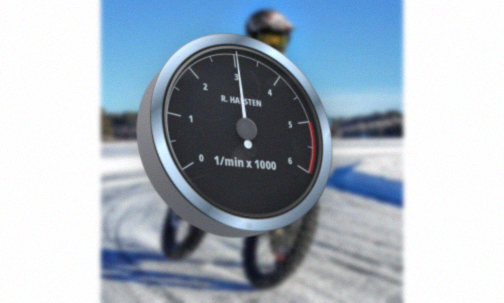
3000rpm
